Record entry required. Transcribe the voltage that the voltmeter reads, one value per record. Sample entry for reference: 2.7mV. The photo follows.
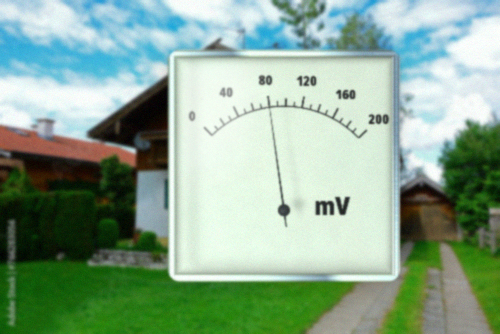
80mV
